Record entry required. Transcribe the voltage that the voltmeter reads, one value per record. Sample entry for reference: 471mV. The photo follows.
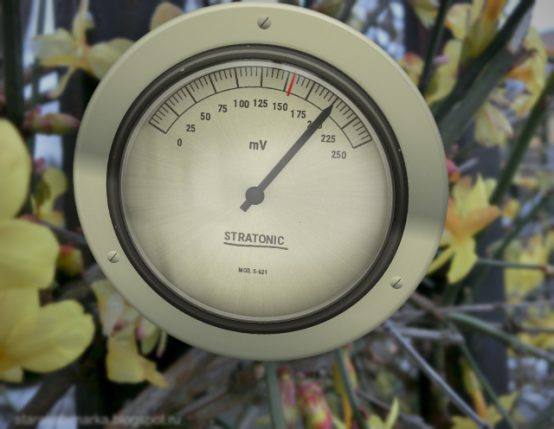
200mV
